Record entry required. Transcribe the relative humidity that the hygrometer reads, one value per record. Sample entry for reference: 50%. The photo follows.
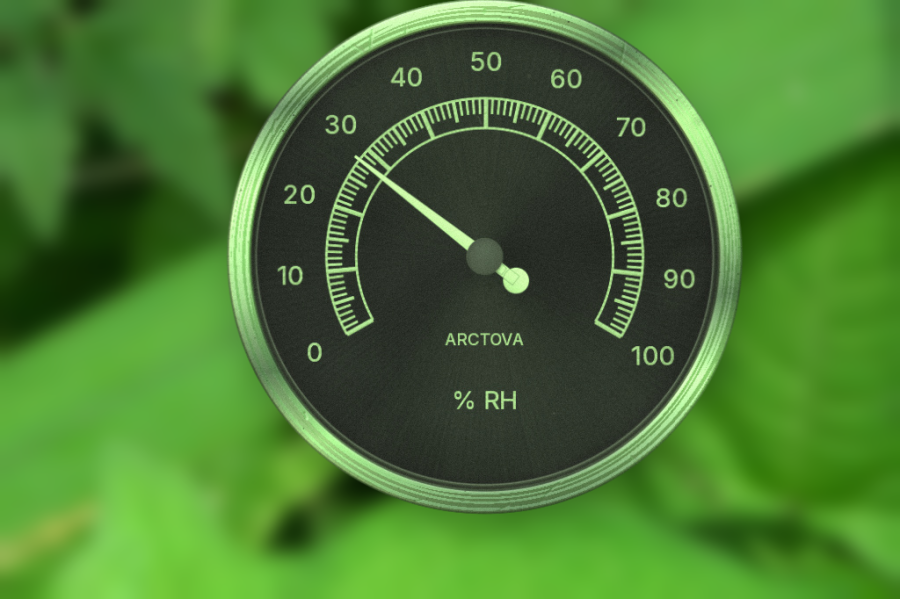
28%
